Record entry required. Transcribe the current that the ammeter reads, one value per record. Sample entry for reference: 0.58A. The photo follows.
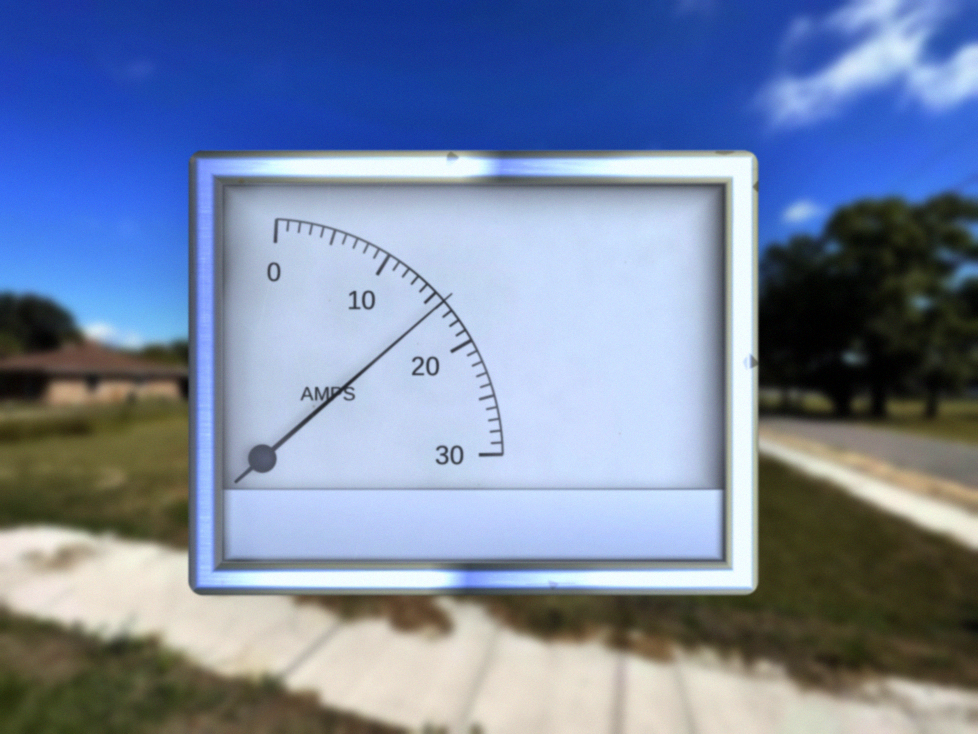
16A
